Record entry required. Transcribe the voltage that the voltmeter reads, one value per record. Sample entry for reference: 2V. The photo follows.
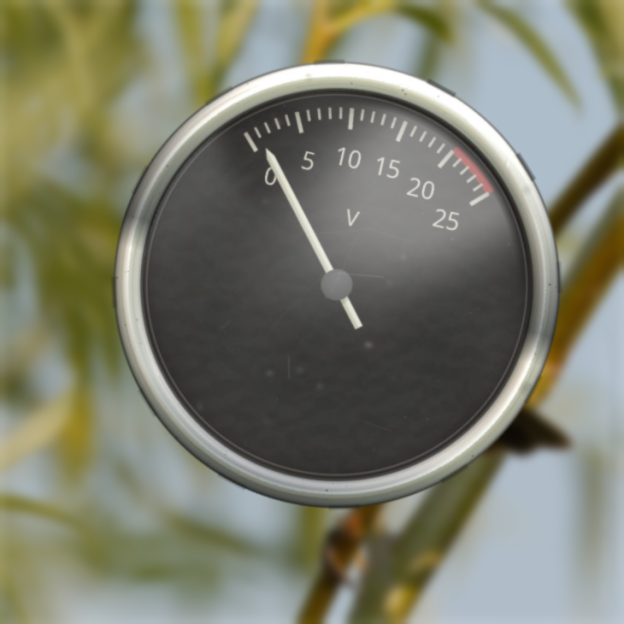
1V
